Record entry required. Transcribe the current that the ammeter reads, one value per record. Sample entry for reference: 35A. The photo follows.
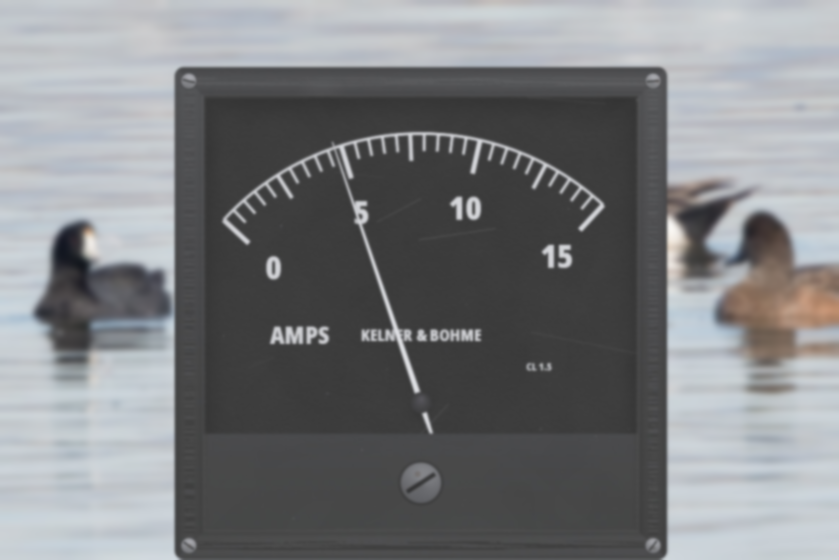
4.75A
